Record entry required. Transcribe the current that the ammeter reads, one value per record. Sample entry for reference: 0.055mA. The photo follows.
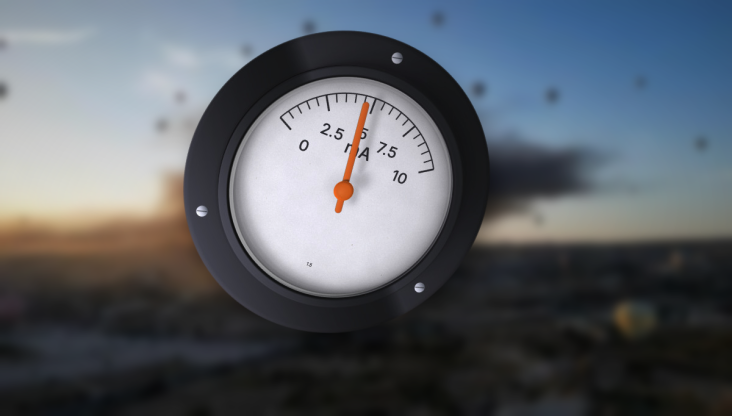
4.5mA
